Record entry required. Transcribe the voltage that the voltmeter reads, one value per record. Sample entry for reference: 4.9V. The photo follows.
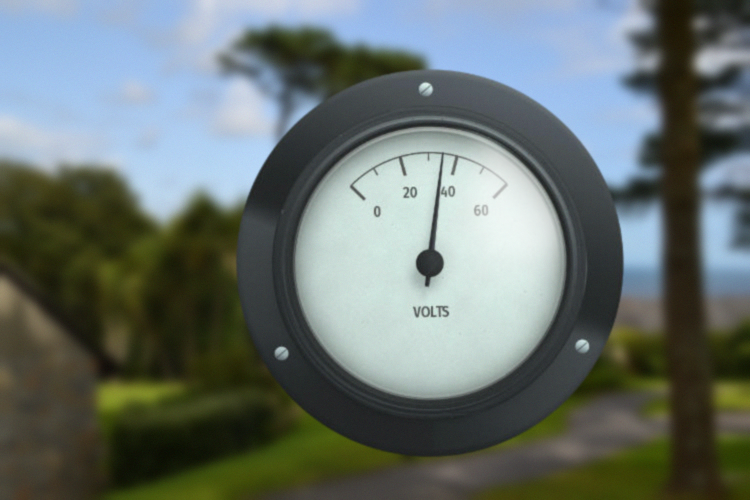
35V
